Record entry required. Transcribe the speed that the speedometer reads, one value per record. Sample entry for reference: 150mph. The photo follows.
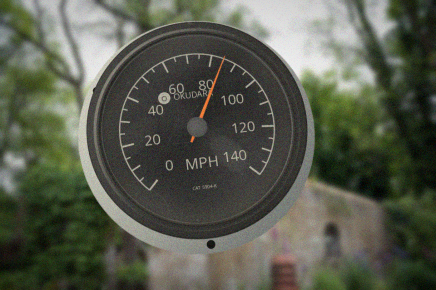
85mph
